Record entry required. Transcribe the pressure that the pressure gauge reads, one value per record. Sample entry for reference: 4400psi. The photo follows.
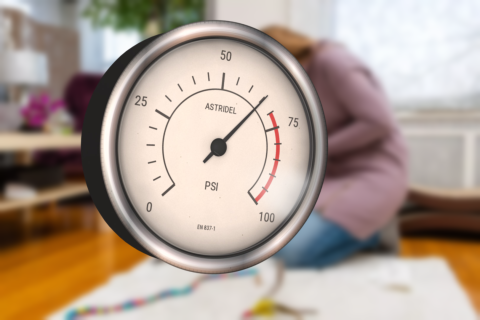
65psi
